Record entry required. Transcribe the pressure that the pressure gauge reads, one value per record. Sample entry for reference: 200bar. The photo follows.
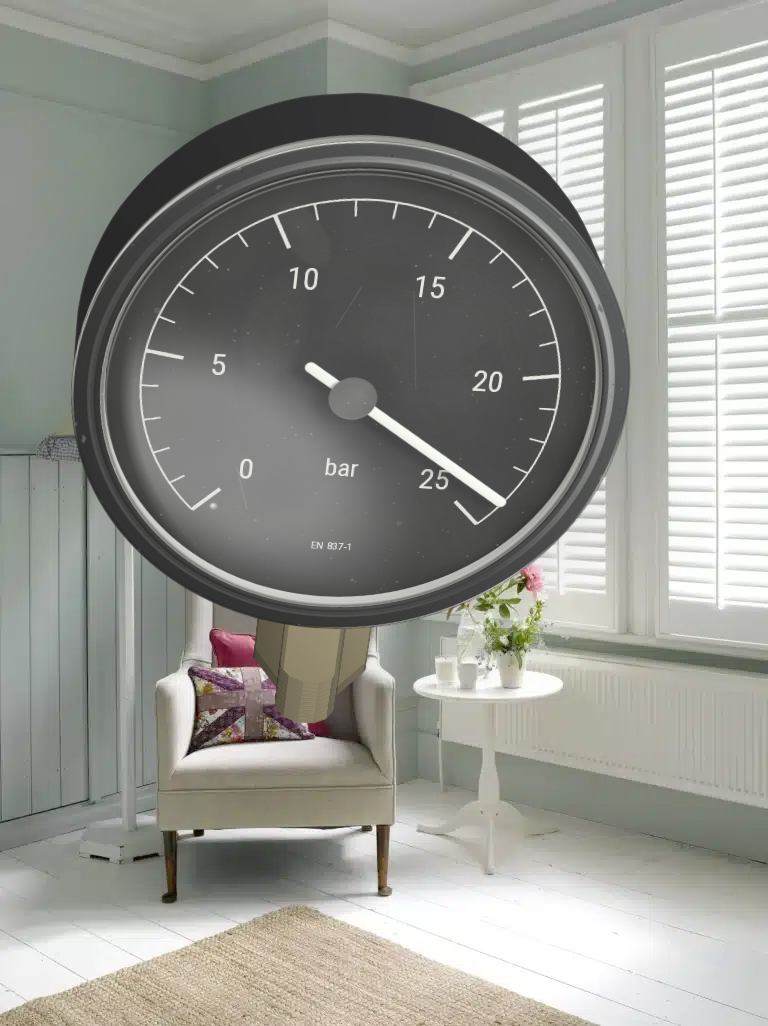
24bar
